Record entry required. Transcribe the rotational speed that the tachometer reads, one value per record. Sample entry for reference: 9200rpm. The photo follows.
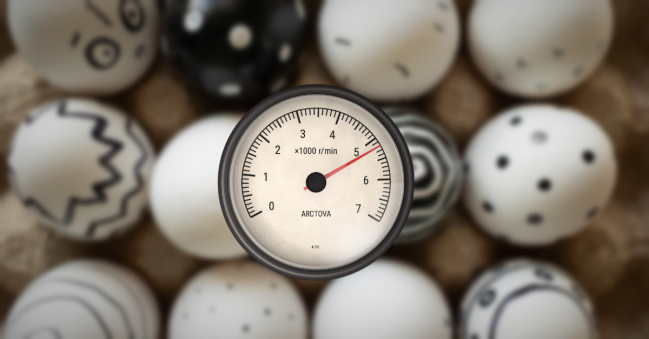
5200rpm
